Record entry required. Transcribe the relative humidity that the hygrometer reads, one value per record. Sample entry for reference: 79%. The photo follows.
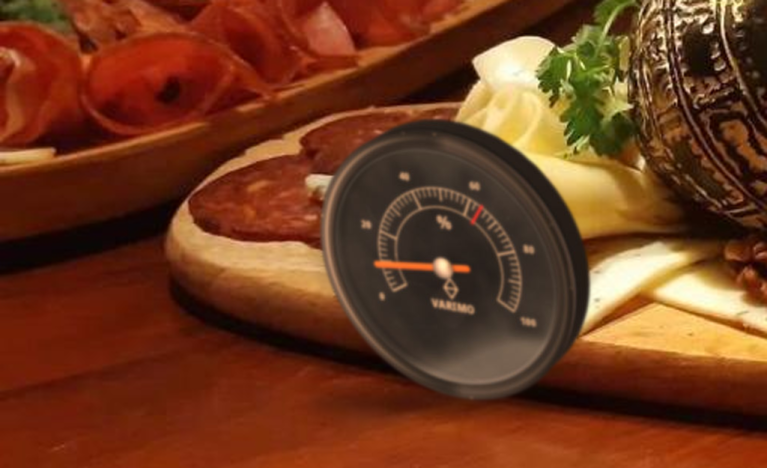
10%
